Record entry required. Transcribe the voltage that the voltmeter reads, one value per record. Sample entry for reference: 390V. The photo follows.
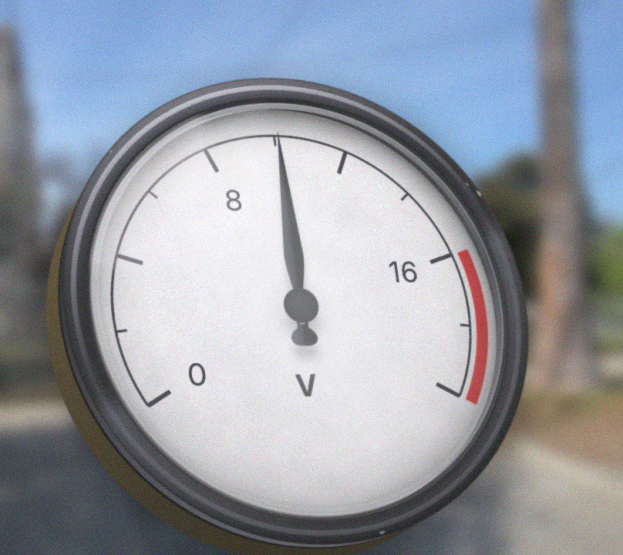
10V
